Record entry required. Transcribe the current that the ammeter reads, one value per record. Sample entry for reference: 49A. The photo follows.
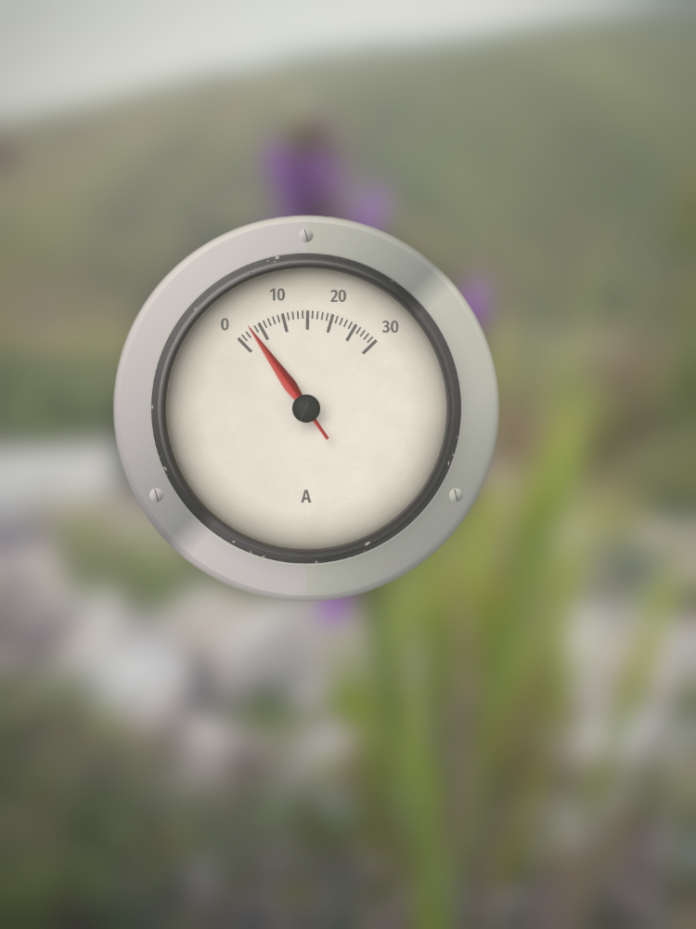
3A
